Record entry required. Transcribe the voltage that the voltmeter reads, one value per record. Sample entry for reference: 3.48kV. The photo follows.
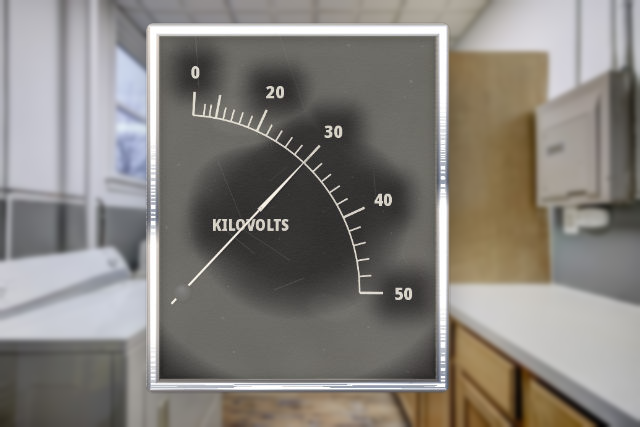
30kV
